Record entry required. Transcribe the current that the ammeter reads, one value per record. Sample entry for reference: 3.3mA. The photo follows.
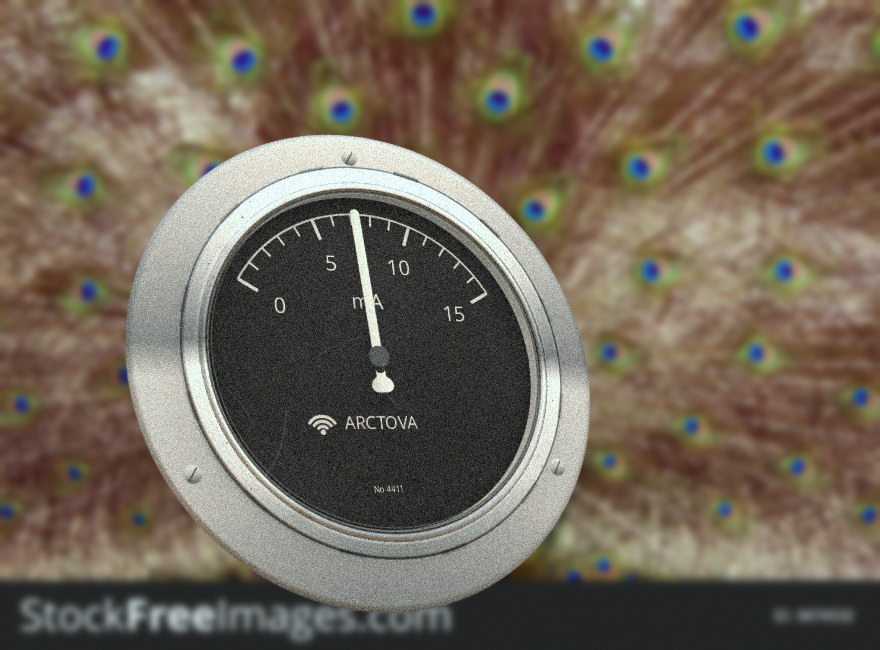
7mA
